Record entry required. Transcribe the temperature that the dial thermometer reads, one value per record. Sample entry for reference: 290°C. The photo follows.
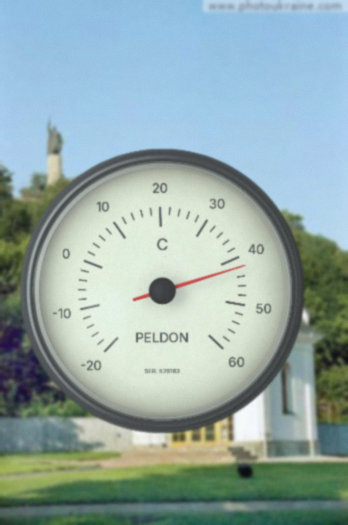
42°C
